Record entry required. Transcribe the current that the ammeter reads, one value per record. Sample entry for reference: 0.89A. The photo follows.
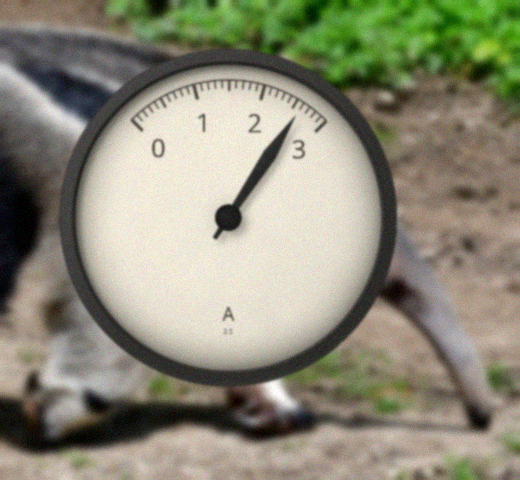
2.6A
